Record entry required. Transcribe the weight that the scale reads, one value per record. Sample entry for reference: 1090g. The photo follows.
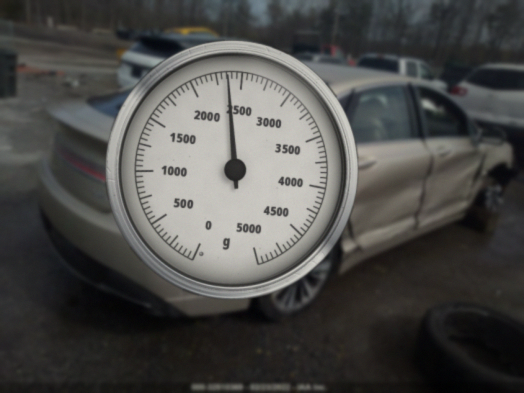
2350g
